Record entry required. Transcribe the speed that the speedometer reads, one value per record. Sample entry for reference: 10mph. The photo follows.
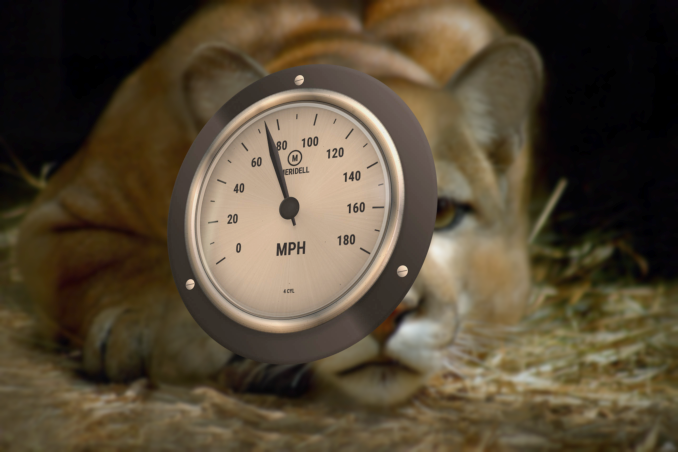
75mph
